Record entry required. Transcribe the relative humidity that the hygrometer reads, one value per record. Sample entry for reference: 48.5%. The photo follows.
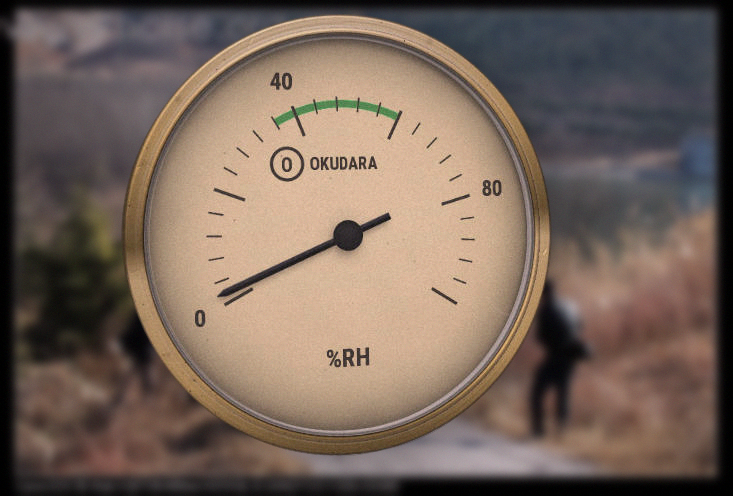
2%
